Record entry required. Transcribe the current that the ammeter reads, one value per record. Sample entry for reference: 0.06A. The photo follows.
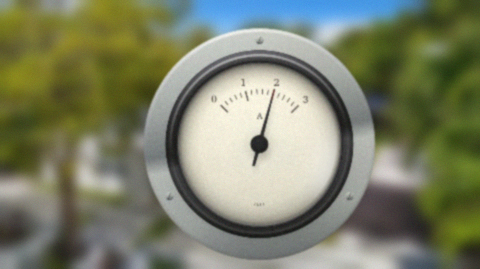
2A
